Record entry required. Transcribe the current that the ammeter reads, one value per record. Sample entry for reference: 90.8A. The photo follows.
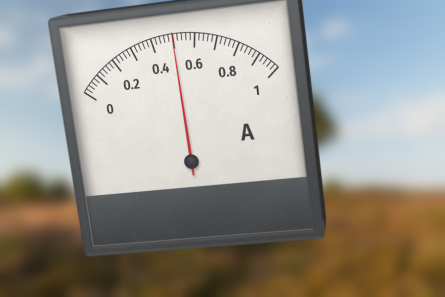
0.5A
